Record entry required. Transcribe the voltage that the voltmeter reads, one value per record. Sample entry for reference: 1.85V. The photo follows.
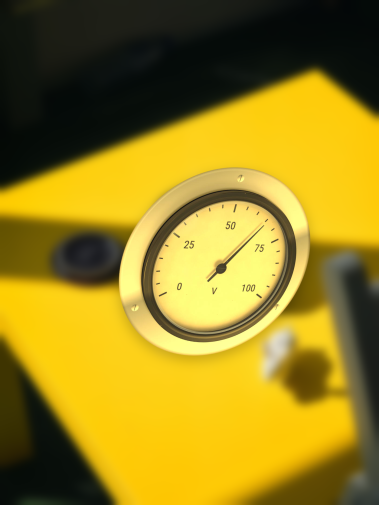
65V
